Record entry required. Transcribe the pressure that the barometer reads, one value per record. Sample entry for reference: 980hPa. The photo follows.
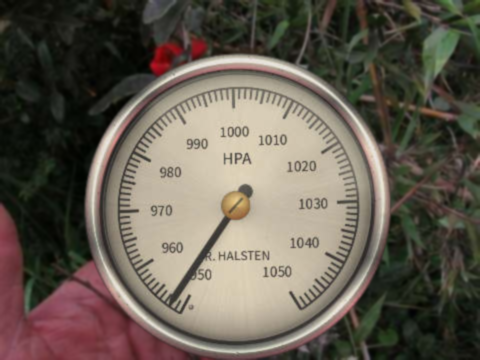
952hPa
